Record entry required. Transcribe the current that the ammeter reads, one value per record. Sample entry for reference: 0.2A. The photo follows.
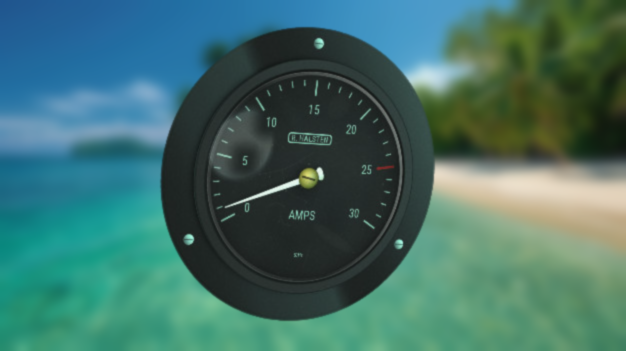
1A
